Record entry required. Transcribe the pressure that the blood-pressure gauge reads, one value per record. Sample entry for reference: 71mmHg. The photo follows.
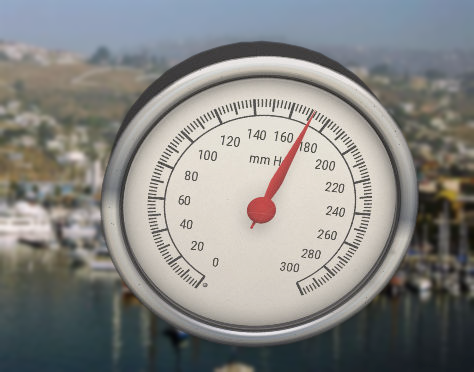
170mmHg
